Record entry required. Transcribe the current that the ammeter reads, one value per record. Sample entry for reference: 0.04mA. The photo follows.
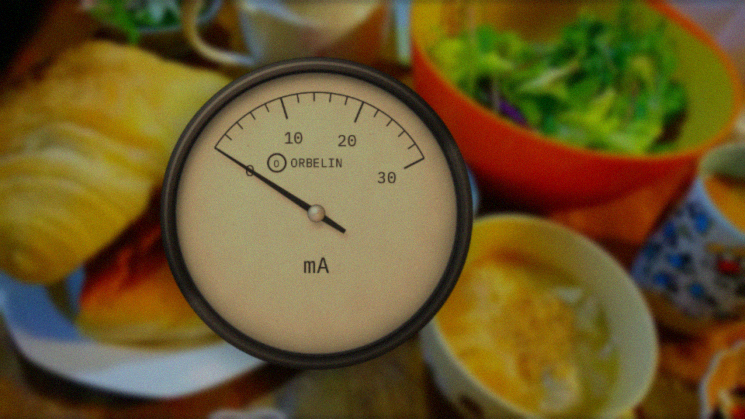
0mA
